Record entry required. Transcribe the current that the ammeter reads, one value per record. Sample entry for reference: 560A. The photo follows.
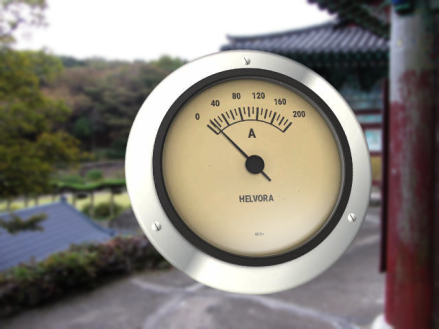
10A
